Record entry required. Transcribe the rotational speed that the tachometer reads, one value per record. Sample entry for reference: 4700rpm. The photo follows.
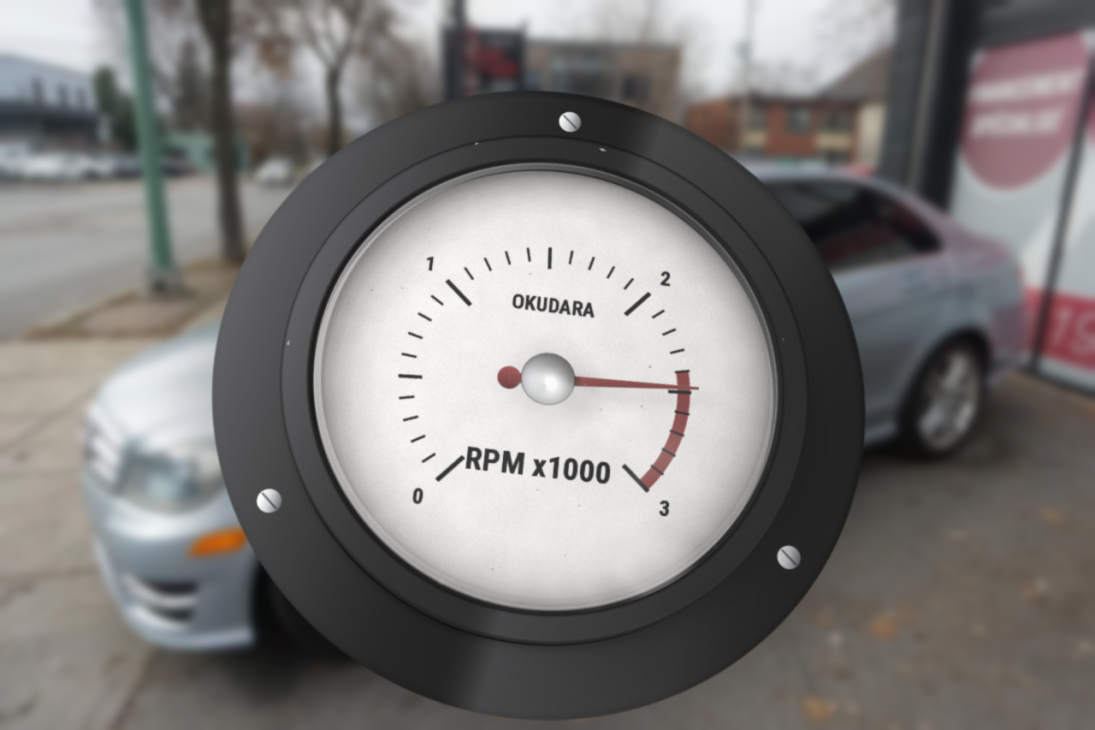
2500rpm
